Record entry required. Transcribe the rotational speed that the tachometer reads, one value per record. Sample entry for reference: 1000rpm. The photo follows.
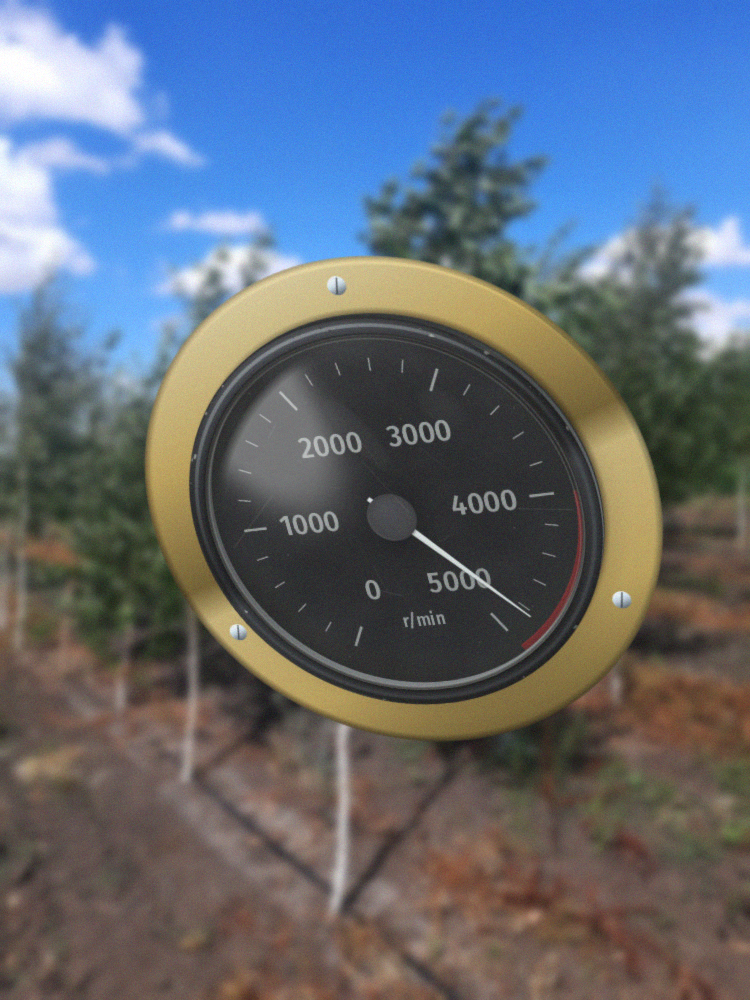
4800rpm
